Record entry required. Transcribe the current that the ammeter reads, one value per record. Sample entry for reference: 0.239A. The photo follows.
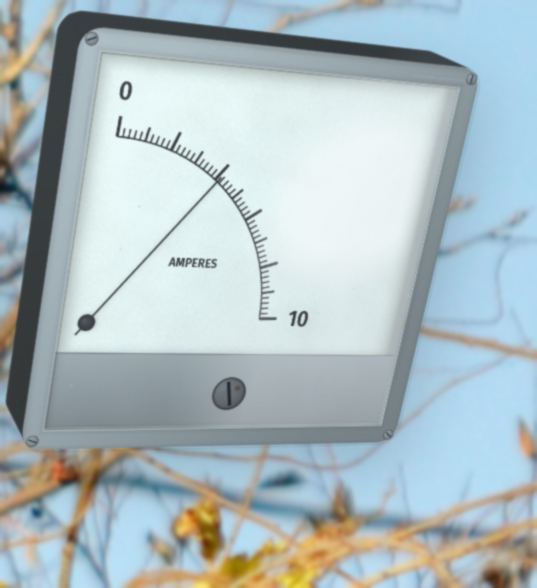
4A
